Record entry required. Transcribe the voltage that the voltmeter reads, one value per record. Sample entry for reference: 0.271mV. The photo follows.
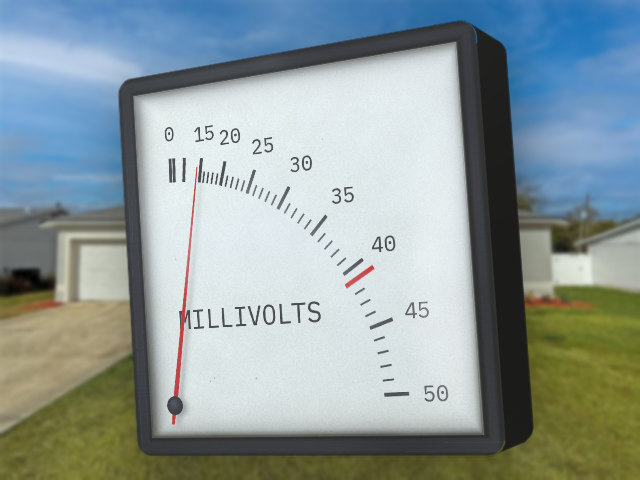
15mV
